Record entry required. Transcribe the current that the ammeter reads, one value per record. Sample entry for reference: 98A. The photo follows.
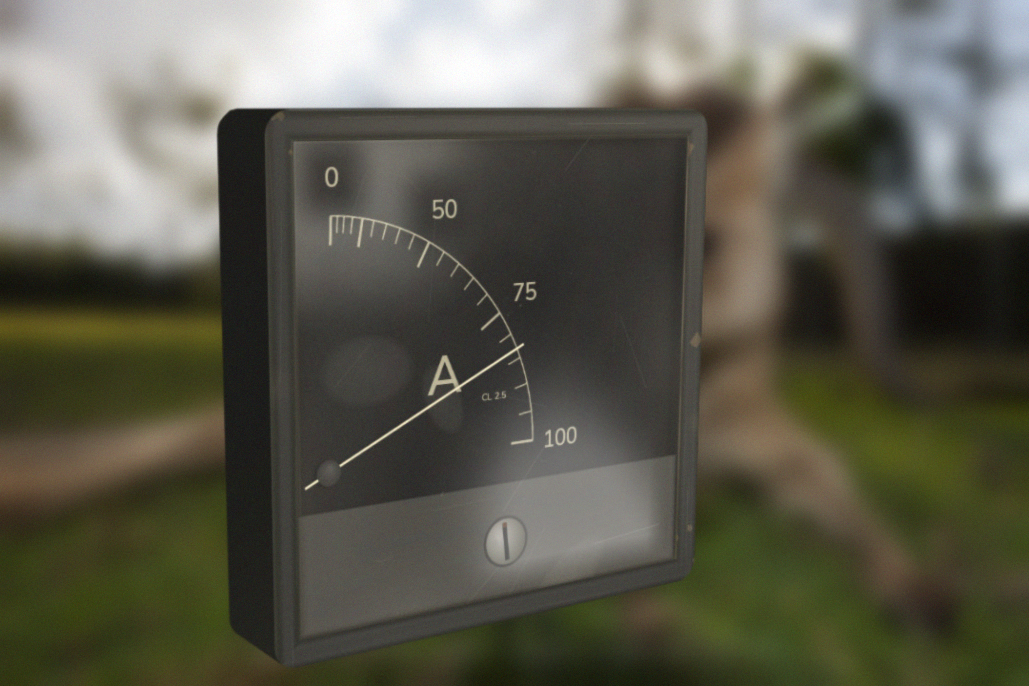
82.5A
